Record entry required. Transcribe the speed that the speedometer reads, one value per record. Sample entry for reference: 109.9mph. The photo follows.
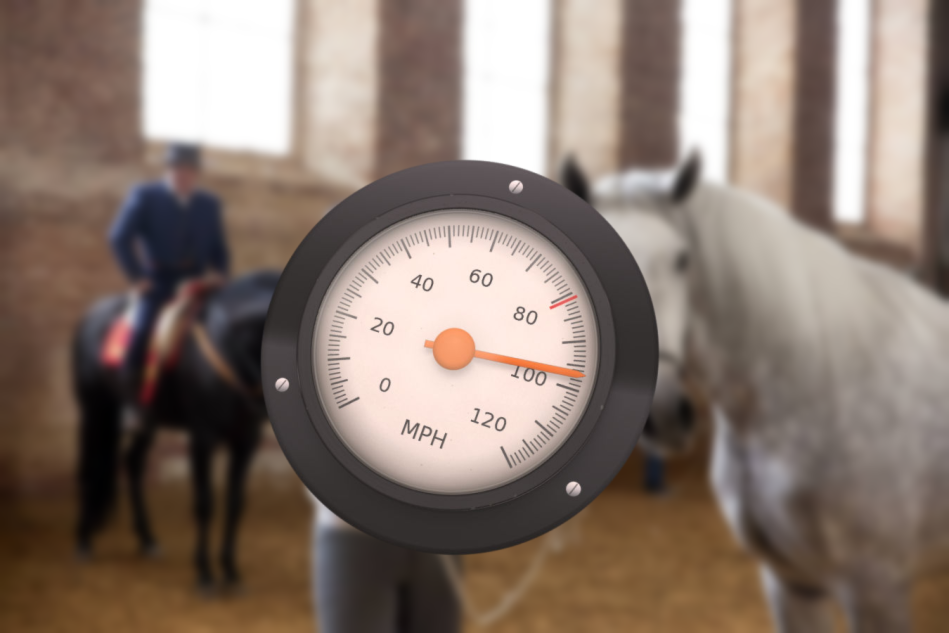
97mph
